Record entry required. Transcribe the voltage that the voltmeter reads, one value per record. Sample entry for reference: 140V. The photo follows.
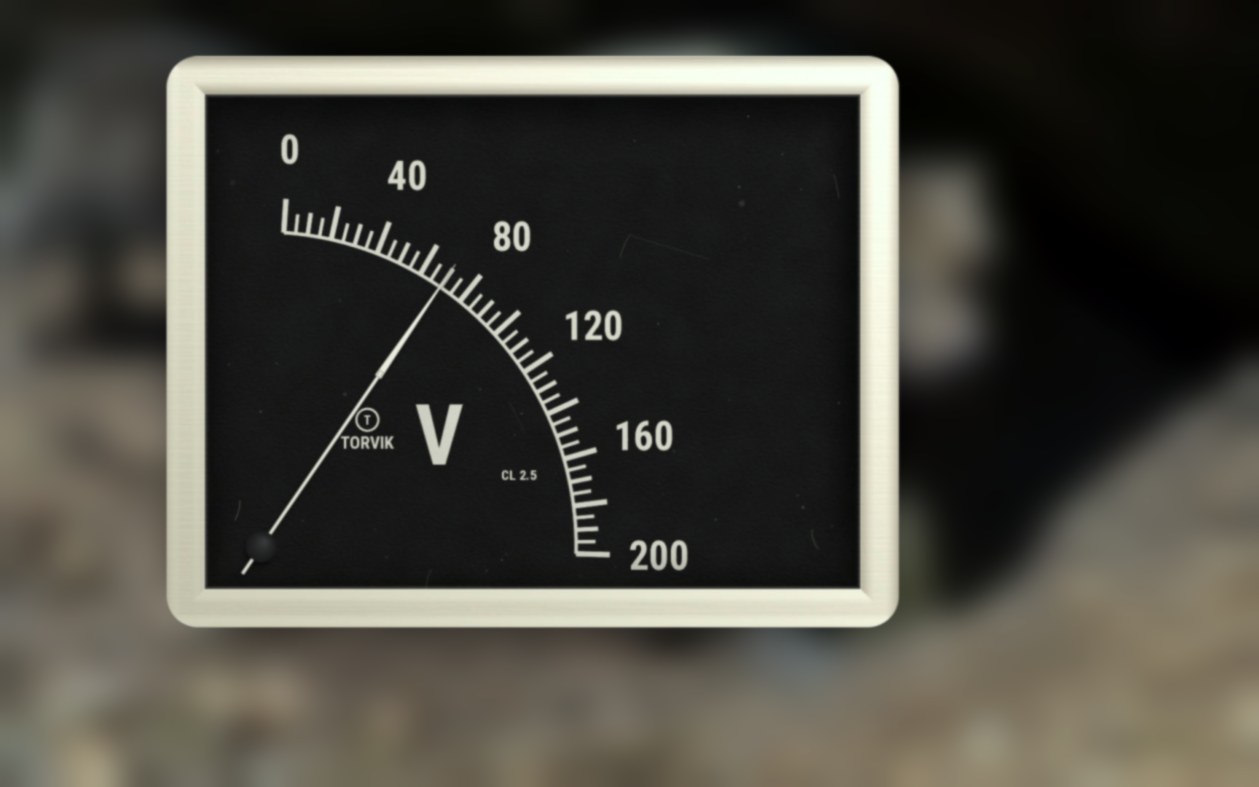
70V
